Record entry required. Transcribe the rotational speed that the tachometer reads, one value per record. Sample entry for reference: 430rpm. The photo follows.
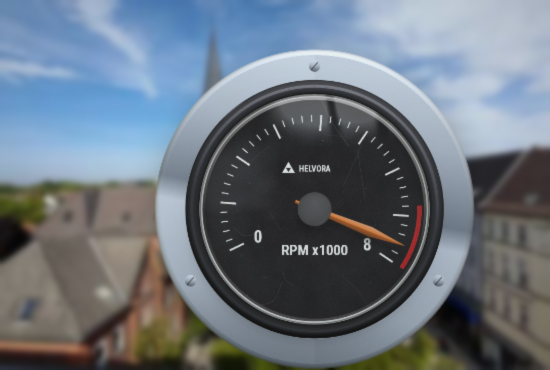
7600rpm
